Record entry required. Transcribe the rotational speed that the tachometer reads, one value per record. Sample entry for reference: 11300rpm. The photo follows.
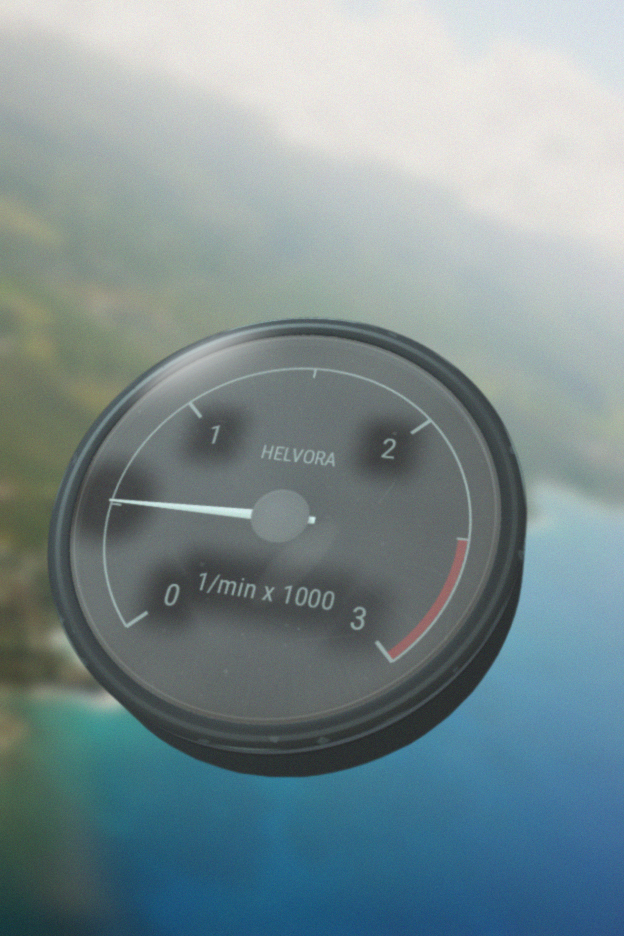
500rpm
